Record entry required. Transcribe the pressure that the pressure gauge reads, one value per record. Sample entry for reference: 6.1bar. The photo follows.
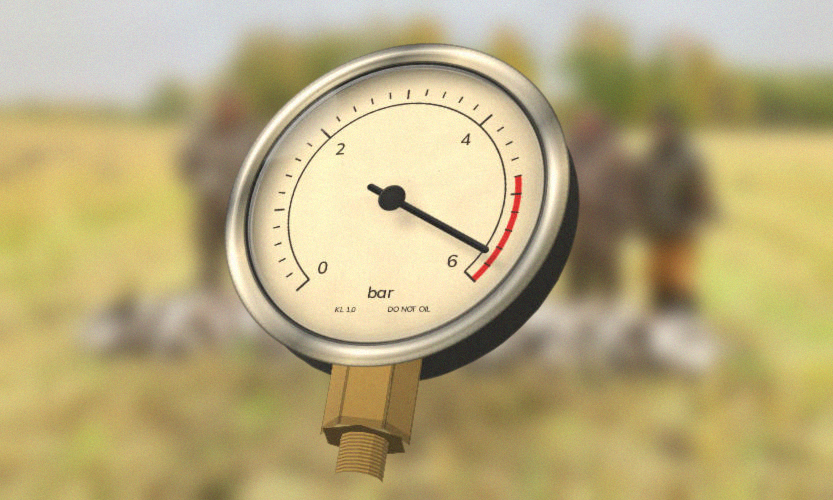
5.7bar
